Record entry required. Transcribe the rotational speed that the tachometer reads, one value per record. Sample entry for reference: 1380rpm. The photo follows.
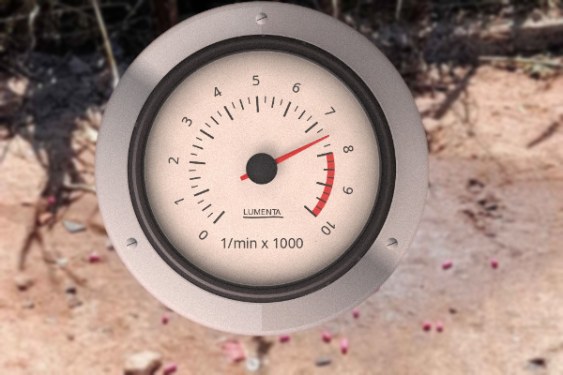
7500rpm
